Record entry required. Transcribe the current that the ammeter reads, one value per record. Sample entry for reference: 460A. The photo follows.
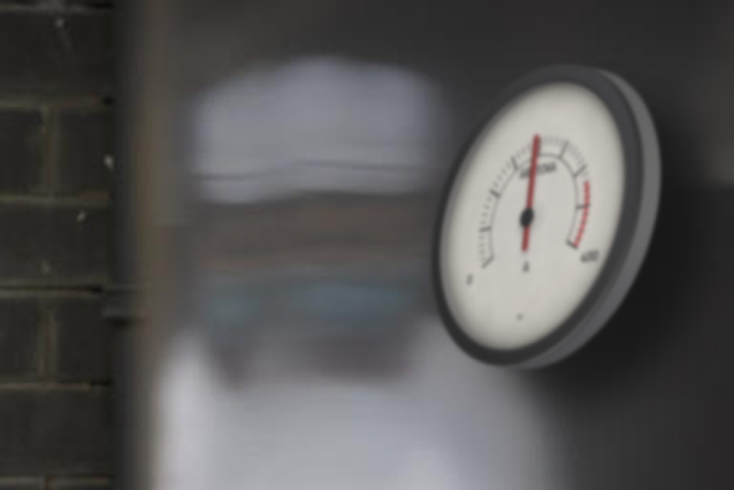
200A
